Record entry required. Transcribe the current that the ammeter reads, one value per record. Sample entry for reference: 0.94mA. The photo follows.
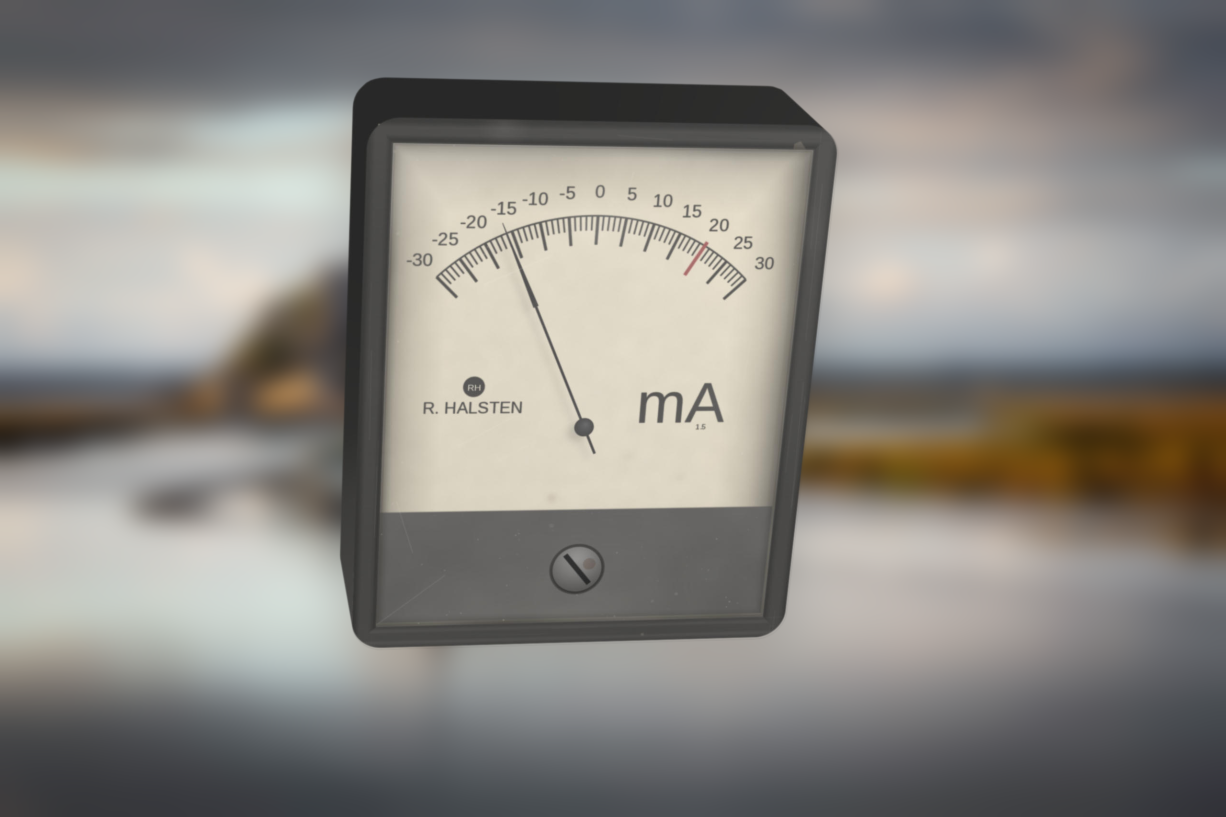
-16mA
